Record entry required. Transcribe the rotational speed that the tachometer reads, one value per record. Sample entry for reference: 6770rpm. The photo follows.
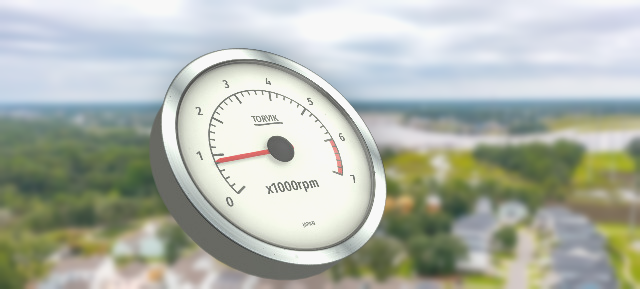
800rpm
